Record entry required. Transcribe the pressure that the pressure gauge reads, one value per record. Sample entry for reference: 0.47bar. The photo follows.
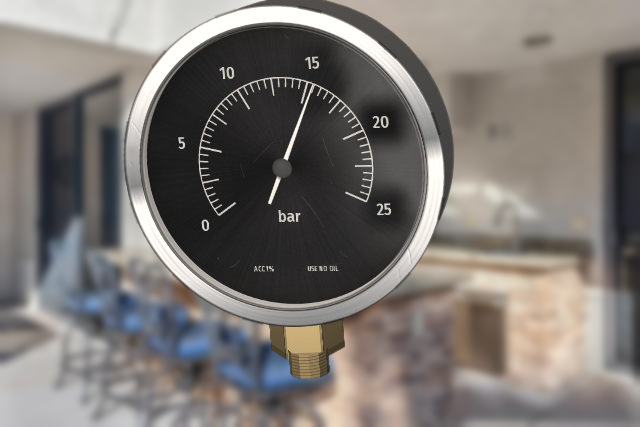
15.5bar
